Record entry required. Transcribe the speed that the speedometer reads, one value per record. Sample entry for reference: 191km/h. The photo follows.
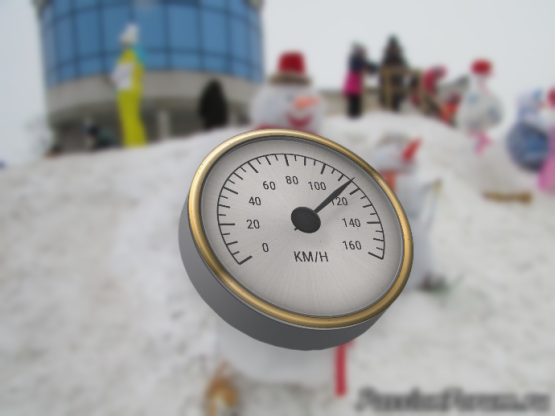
115km/h
